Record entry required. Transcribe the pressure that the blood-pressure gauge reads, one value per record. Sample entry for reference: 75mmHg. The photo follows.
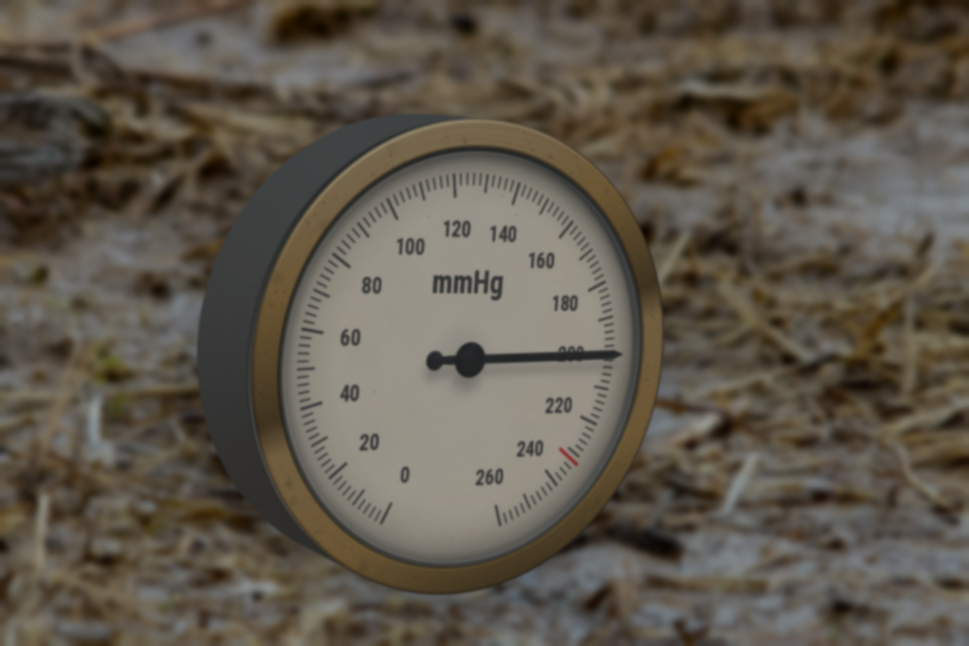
200mmHg
